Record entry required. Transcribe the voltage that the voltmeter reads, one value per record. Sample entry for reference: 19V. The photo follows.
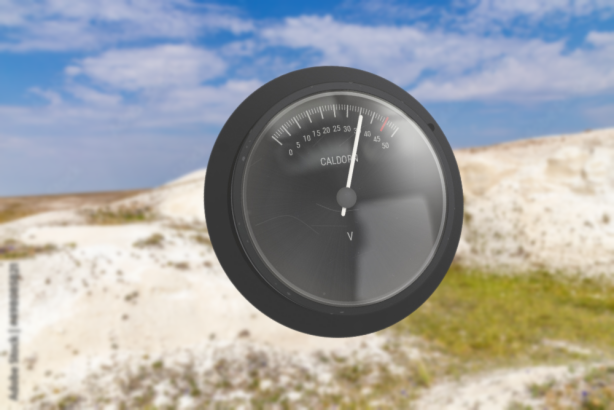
35V
